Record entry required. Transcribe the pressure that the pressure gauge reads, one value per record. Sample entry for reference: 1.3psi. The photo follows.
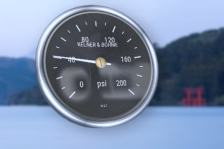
40psi
